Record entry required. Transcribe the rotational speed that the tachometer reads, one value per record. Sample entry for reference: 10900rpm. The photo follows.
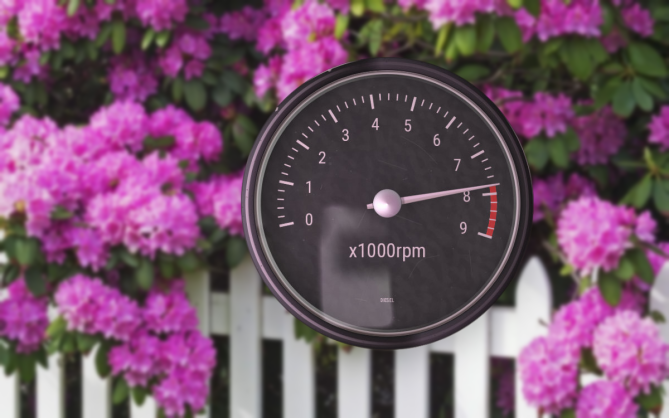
7800rpm
